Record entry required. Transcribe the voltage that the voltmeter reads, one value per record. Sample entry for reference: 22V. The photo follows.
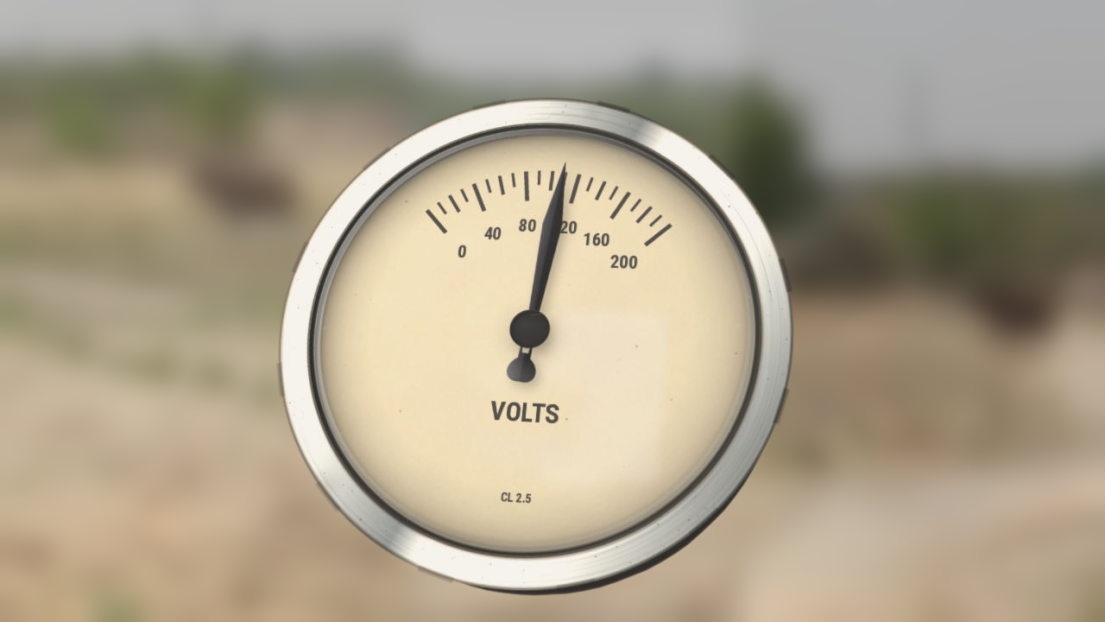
110V
